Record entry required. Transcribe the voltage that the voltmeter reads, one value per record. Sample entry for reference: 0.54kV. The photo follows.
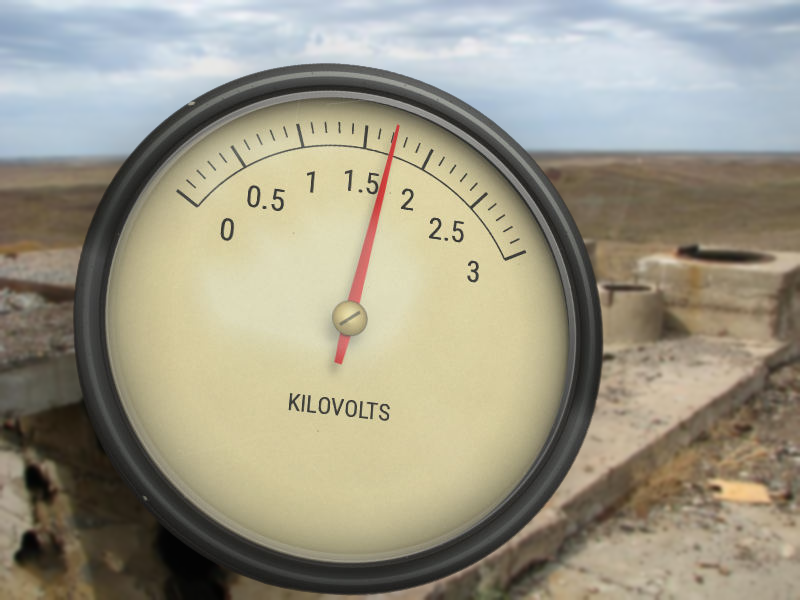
1.7kV
